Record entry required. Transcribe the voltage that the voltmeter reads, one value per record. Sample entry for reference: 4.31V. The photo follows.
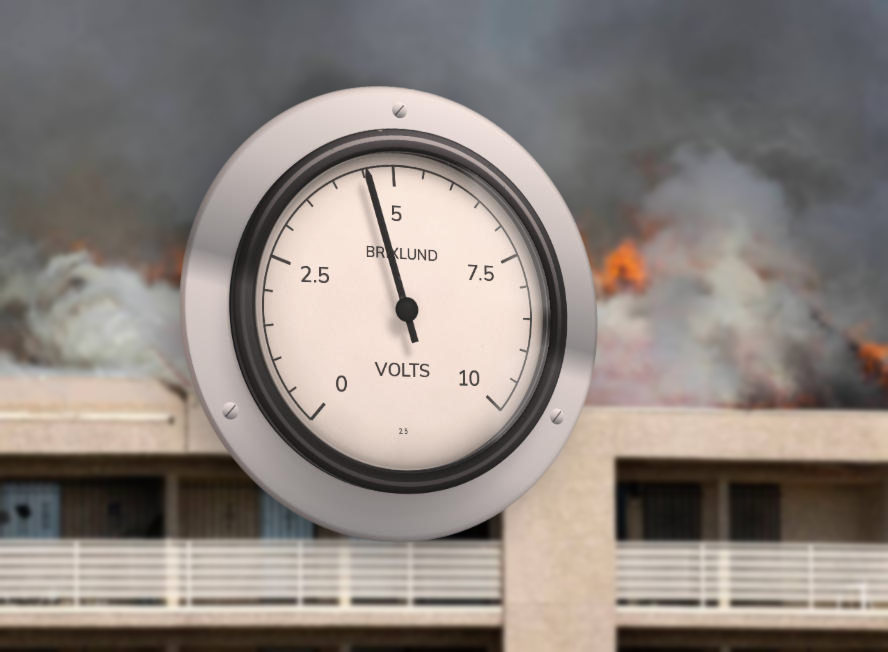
4.5V
